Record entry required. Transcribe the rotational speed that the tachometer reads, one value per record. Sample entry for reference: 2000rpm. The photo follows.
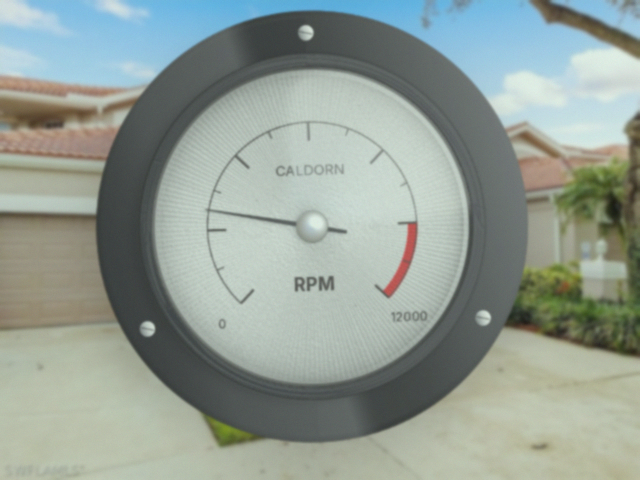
2500rpm
